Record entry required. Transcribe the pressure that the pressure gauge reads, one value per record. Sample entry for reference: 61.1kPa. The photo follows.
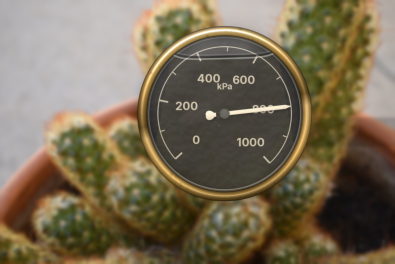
800kPa
